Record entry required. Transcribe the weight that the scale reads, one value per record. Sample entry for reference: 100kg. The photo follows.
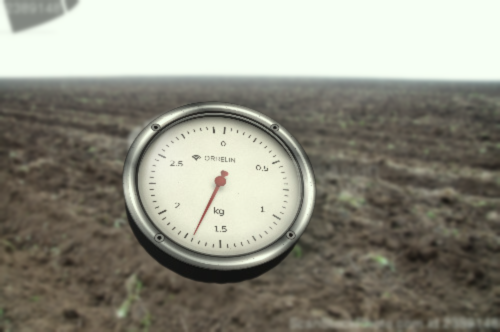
1.7kg
